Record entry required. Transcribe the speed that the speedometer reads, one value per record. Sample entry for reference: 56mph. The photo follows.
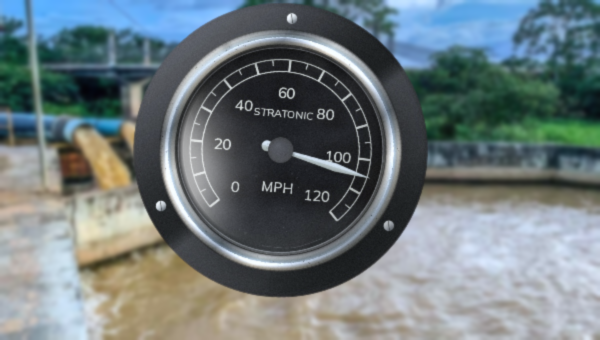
105mph
